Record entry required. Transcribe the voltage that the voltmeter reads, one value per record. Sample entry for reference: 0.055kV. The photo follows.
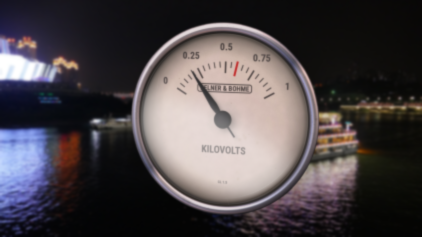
0.2kV
